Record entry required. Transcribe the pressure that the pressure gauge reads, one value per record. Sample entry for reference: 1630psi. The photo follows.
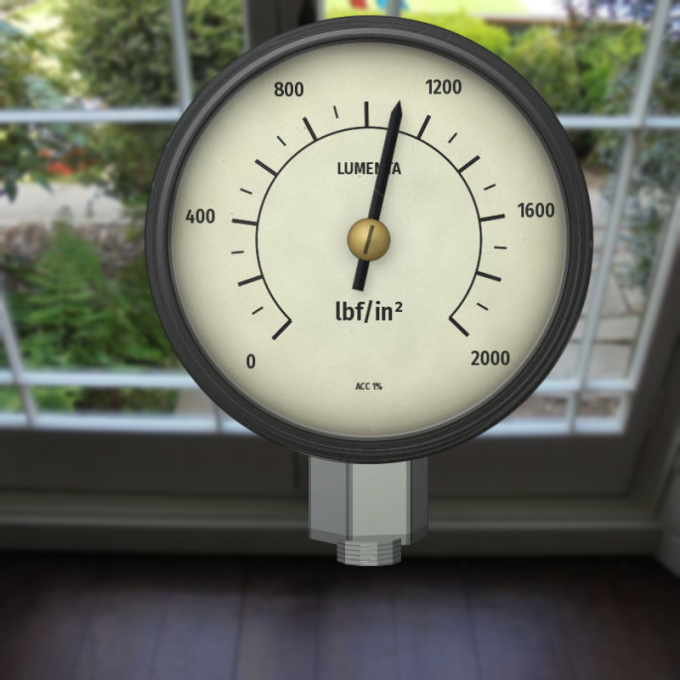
1100psi
